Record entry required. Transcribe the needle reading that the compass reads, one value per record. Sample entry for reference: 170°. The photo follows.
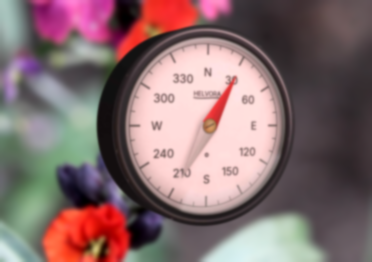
30°
